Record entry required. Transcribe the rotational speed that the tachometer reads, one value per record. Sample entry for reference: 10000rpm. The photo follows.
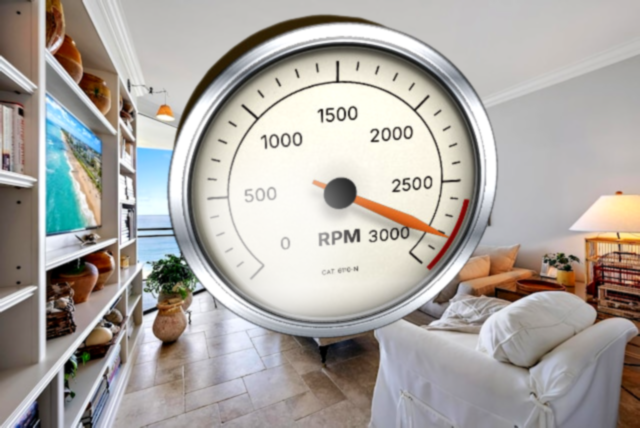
2800rpm
